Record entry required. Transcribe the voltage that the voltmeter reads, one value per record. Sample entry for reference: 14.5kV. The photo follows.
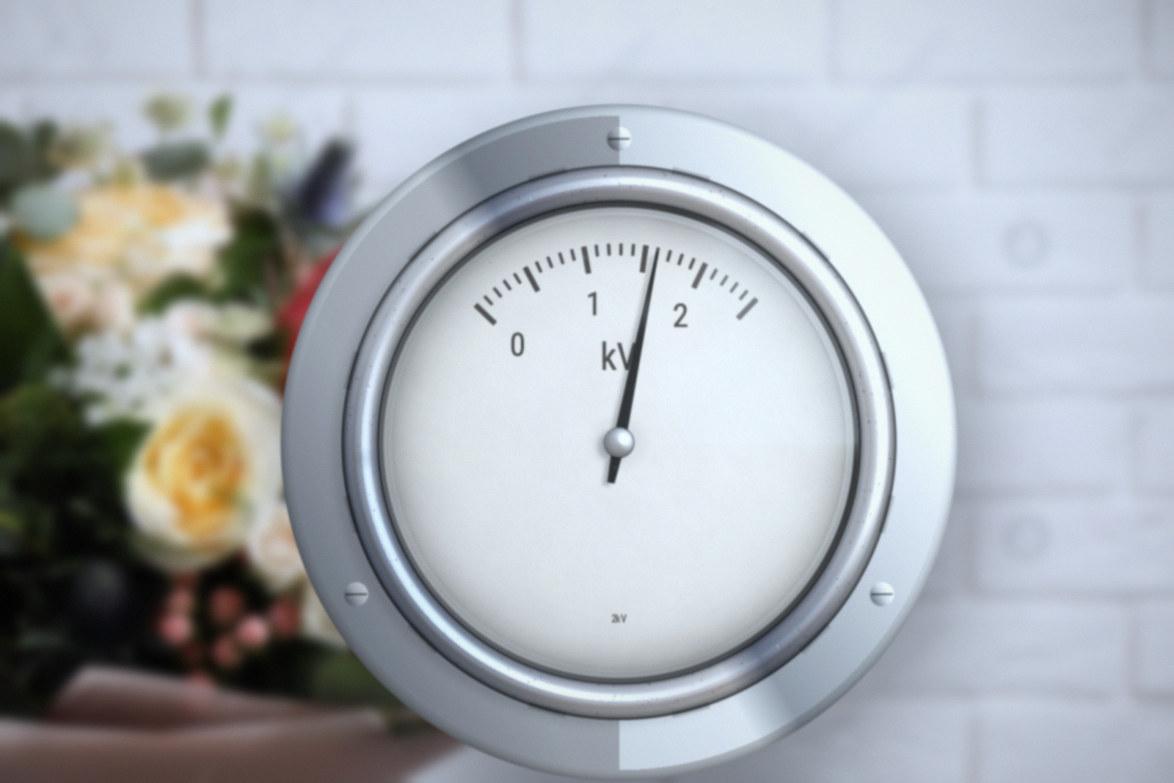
1.6kV
